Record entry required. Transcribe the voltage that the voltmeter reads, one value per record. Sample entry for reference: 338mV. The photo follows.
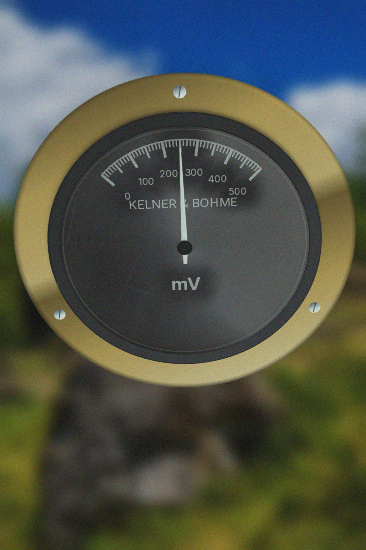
250mV
